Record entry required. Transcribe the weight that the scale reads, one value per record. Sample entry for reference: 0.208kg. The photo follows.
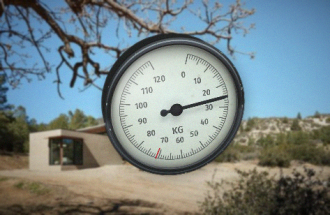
25kg
